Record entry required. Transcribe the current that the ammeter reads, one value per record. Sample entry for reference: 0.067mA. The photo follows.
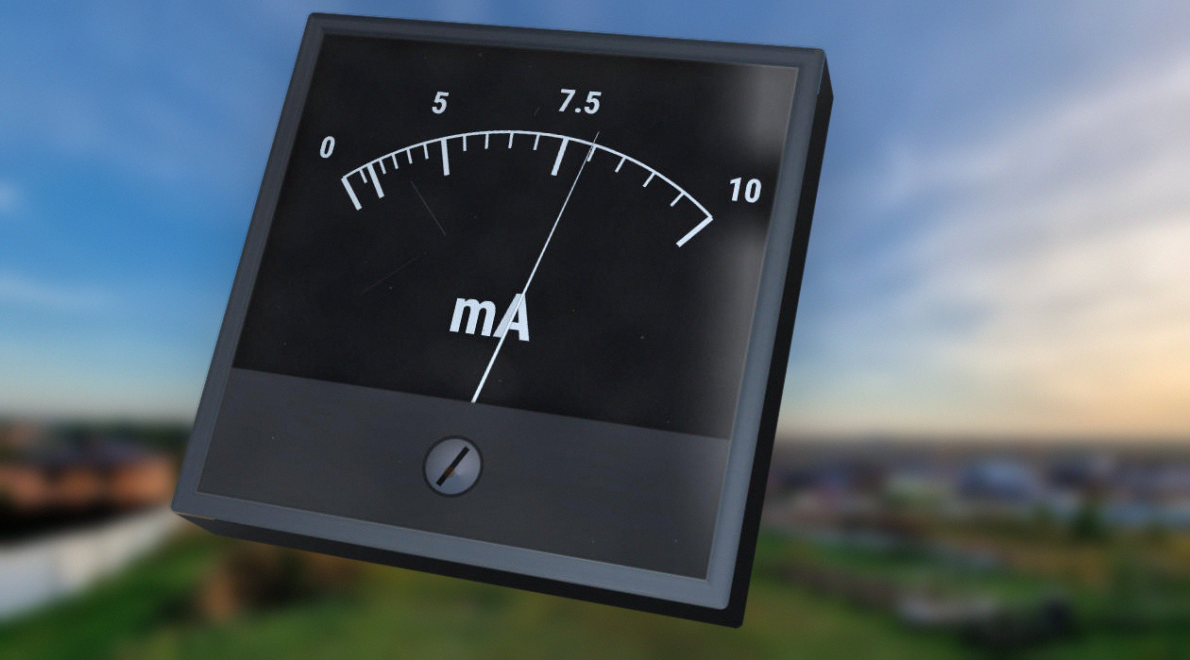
8mA
